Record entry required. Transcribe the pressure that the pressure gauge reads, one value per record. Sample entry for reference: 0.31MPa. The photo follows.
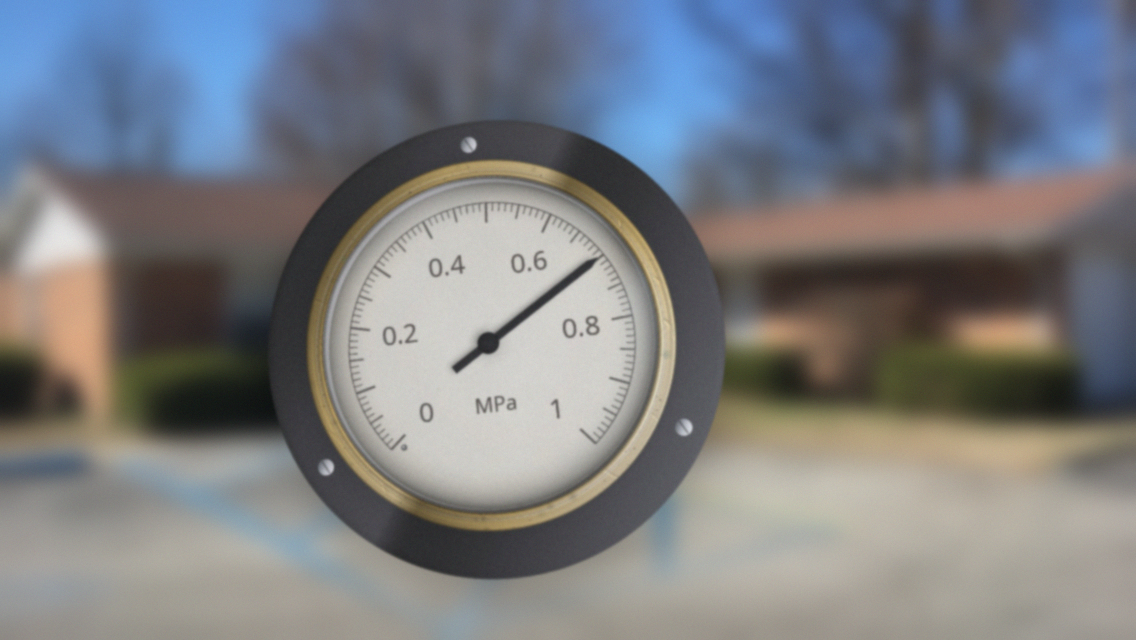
0.7MPa
